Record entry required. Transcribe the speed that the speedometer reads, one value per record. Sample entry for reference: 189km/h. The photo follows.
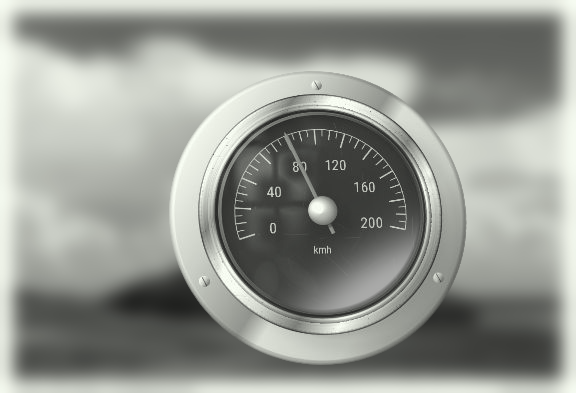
80km/h
